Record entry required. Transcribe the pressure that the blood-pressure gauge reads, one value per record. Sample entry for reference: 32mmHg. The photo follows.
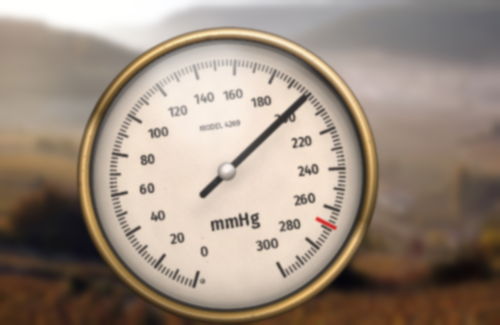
200mmHg
